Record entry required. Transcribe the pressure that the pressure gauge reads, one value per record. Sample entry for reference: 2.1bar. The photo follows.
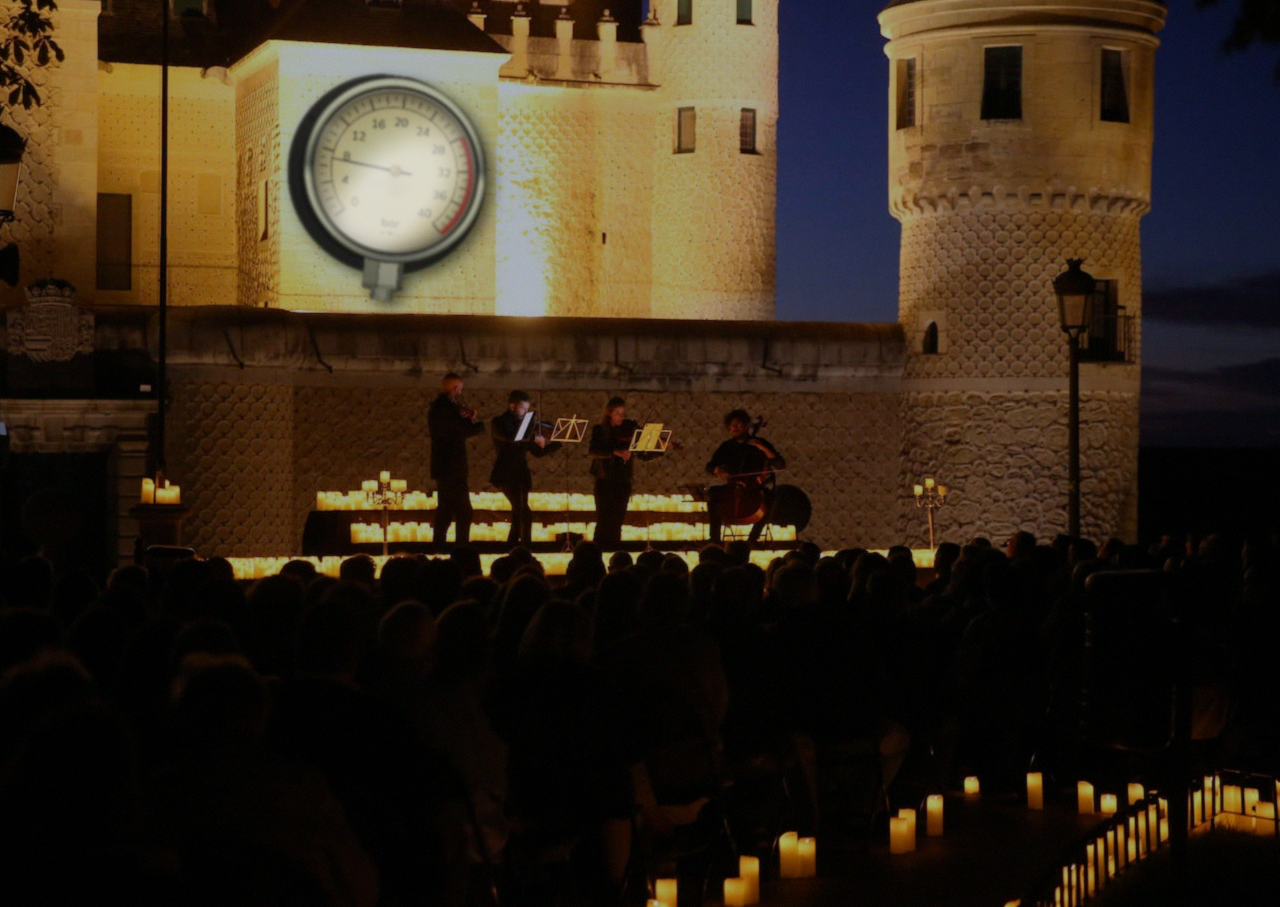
7bar
